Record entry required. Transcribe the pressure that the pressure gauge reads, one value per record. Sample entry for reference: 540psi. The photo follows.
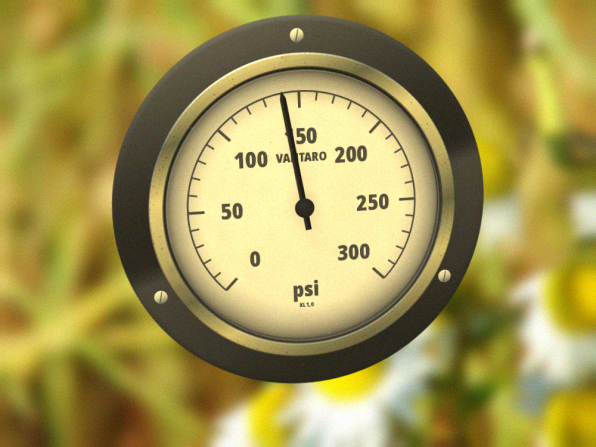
140psi
